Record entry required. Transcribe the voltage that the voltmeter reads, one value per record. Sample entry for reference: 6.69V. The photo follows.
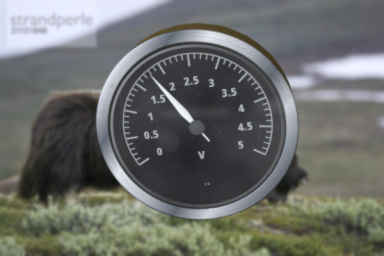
1.8V
